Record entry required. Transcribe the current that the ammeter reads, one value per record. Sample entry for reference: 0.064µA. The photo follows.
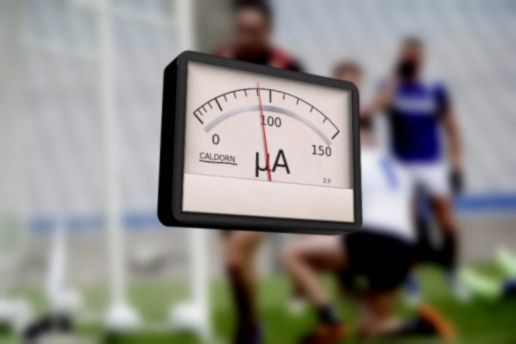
90µA
